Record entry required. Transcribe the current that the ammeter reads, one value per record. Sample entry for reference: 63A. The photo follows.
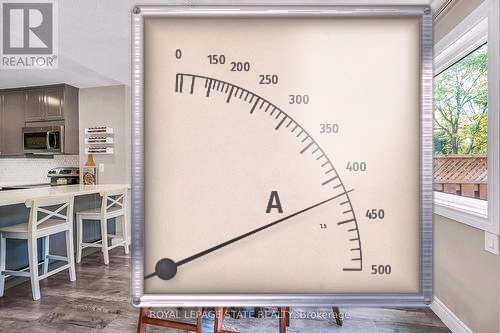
420A
